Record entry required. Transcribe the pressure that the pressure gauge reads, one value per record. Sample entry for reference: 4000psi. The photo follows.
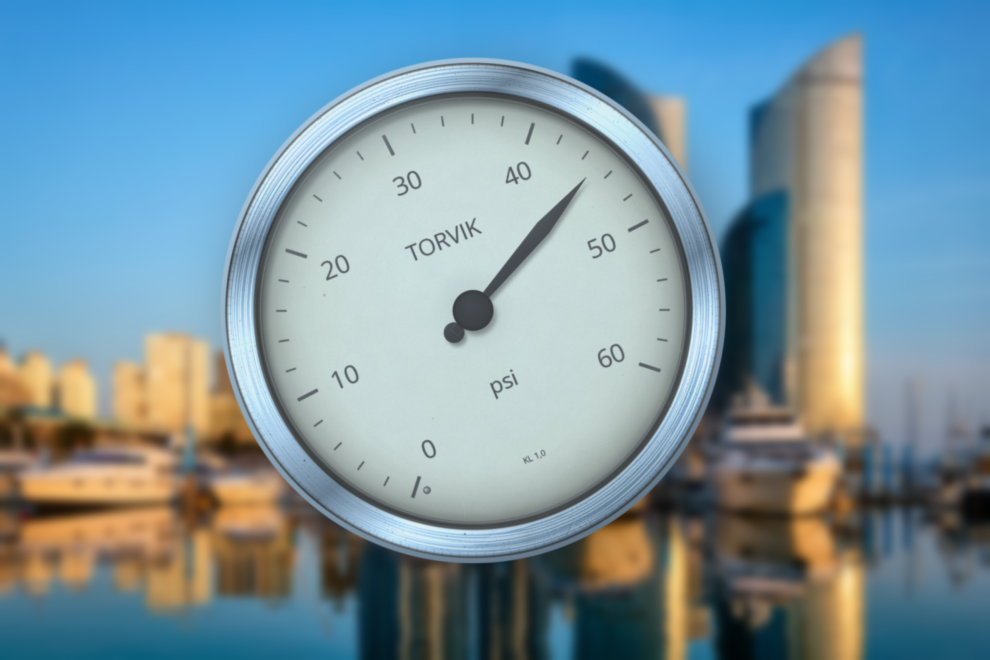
45psi
